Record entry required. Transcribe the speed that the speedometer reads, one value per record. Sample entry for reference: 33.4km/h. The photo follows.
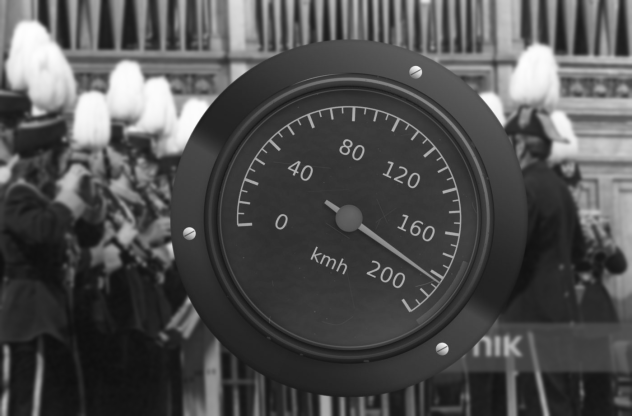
182.5km/h
